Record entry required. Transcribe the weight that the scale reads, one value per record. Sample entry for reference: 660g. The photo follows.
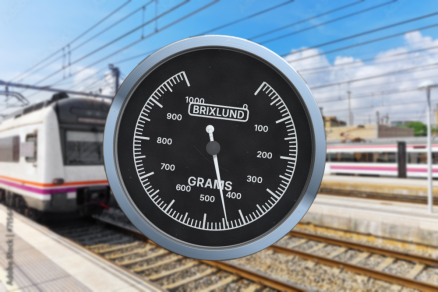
440g
